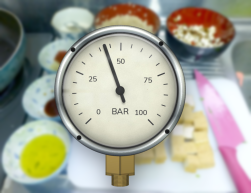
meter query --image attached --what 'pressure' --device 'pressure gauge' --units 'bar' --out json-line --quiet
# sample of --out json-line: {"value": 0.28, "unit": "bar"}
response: {"value": 42.5, "unit": "bar"}
